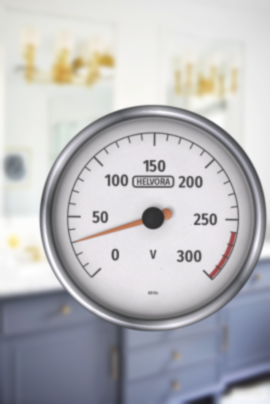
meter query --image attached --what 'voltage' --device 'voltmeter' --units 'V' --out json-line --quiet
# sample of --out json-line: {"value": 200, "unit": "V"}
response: {"value": 30, "unit": "V"}
